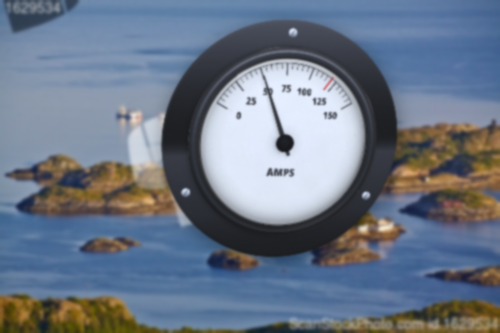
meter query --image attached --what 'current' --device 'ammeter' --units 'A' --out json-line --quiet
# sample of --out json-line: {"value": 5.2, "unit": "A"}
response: {"value": 50, "unit": "A"}
